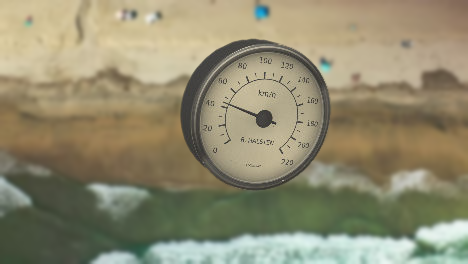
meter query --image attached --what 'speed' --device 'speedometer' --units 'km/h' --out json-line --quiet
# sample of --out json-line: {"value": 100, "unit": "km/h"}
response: {"value": 45, "unit": "km/h"}
